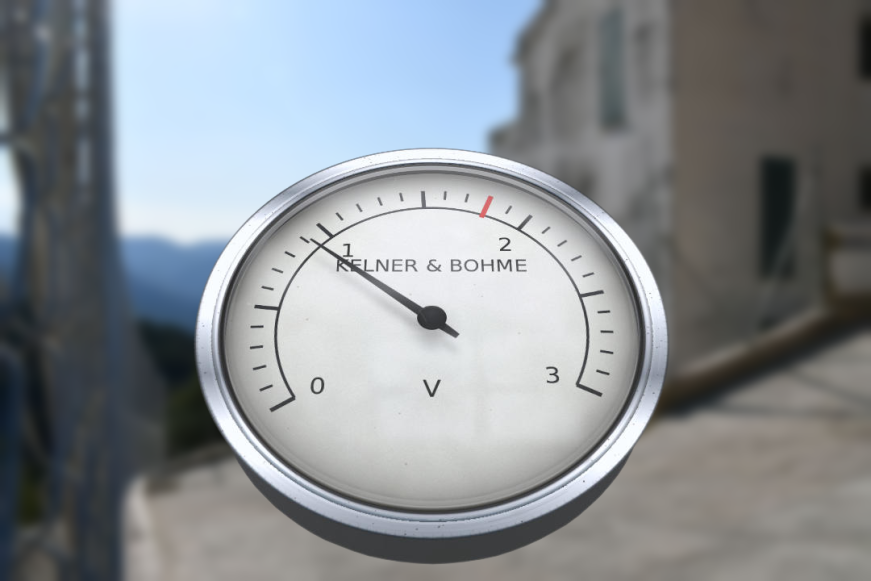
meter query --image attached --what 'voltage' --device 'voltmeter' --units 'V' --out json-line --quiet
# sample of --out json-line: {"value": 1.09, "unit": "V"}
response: {"value": 0.9, "unit": "V"}
